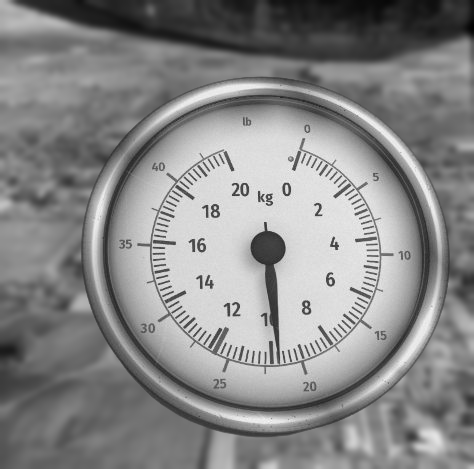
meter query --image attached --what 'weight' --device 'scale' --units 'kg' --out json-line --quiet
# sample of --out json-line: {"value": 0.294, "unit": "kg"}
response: {"value": 9.8, "unit": "kg"}
